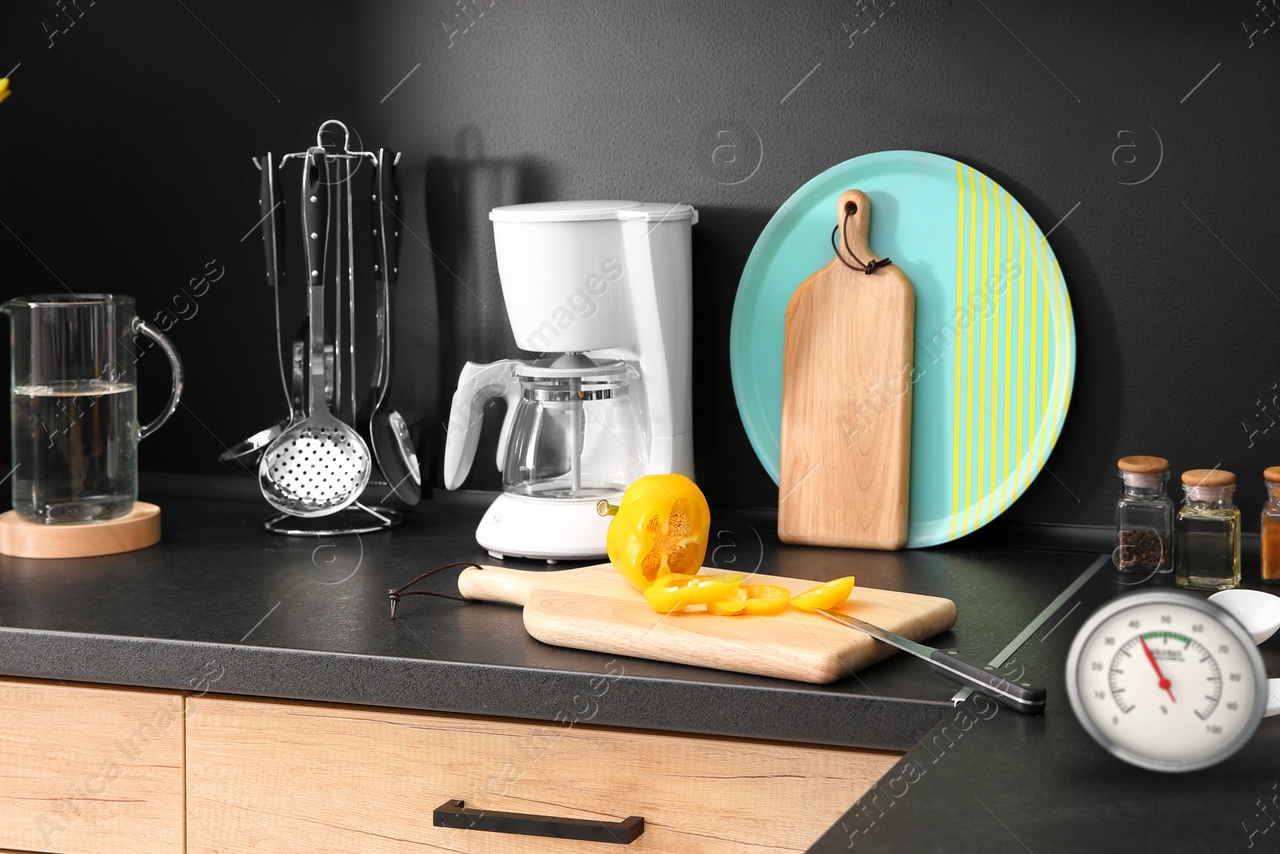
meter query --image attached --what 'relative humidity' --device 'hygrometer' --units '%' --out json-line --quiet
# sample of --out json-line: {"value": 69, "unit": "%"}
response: {"value": 40, "unit": "%"}
